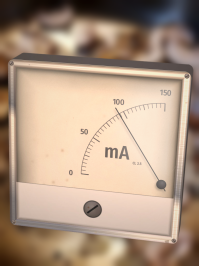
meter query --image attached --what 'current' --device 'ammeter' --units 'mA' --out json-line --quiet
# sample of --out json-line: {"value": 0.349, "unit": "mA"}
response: {"value": 95, "unit": "mA"}
